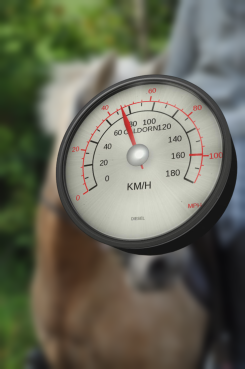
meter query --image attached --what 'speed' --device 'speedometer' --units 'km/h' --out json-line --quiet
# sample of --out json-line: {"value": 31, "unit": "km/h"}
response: {"value": 75, "unit": "km/h"}
